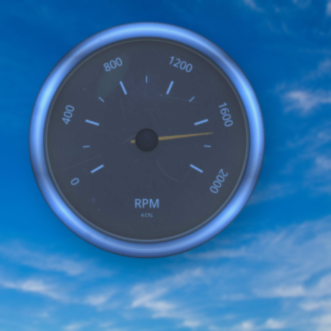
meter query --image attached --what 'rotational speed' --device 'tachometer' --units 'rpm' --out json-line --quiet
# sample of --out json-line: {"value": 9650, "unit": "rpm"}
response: {"value": 1700, "unit": "rpm"}
